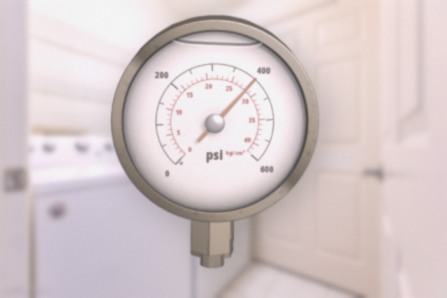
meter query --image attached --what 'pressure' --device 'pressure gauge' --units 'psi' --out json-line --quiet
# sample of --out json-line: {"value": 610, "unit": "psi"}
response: {"value": 400, "unit": "psi"}
